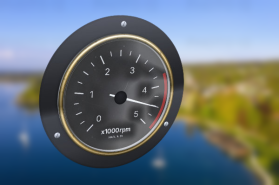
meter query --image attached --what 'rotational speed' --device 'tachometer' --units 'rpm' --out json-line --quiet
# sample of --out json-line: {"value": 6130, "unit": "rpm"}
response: {"value": 4500, "unit": "rpm"}
